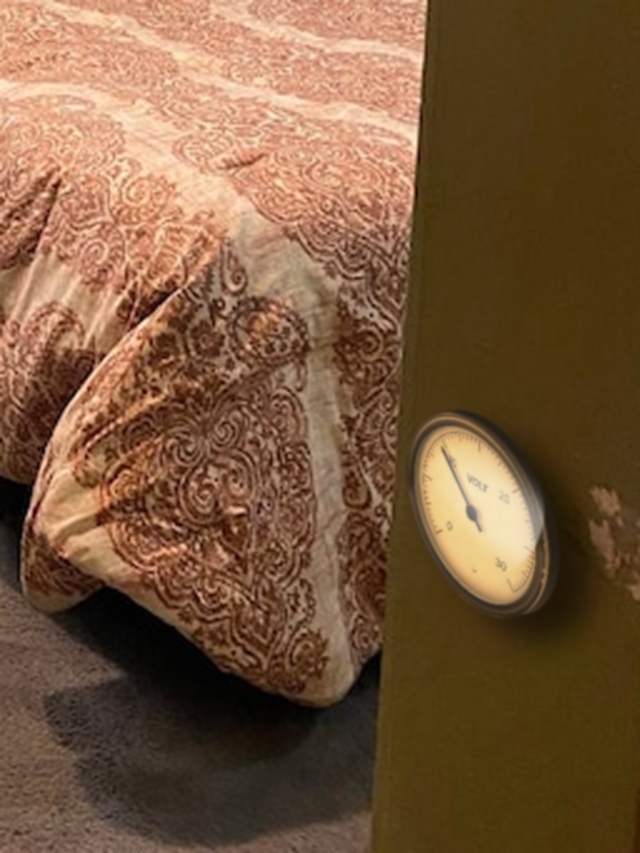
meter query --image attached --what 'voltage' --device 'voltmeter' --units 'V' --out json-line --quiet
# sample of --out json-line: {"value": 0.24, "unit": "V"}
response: {"value": 10, "unit": "V"}
